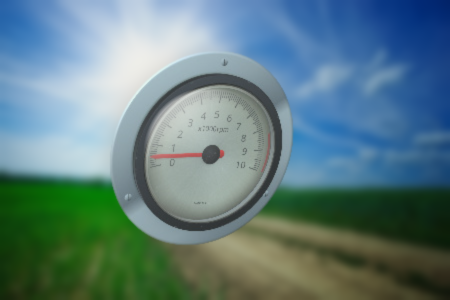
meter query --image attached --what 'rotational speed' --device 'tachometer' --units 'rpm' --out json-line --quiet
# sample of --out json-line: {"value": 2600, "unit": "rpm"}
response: {"value": 500, "unit": "rpm"}
